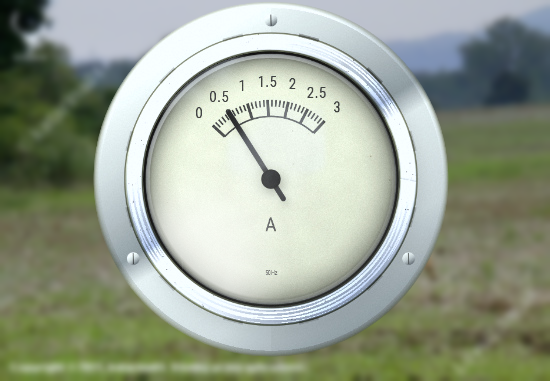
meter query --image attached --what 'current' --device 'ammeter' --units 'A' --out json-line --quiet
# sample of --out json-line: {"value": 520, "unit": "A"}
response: {"value": 0.5, "unit": "A"}
